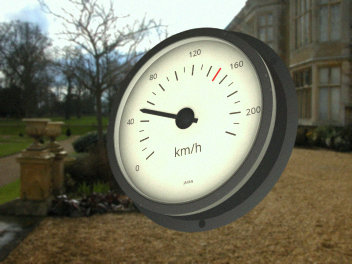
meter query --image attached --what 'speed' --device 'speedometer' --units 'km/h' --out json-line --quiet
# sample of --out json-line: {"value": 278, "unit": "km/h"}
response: {"value": 50, "unit": "km/h"}
